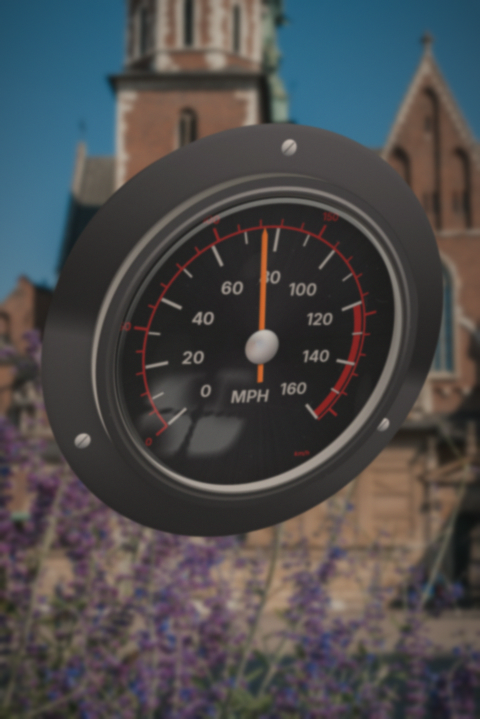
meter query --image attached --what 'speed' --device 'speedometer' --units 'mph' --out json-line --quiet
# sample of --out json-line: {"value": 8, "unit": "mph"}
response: {"value": 75, "unit": "mph"}
